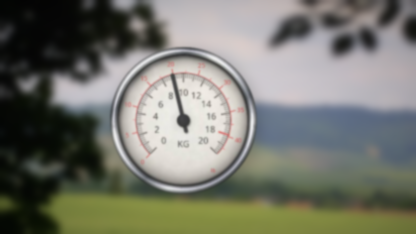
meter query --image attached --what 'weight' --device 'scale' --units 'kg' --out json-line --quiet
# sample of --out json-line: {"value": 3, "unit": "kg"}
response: {"value": 9, "unit": "kg"}
